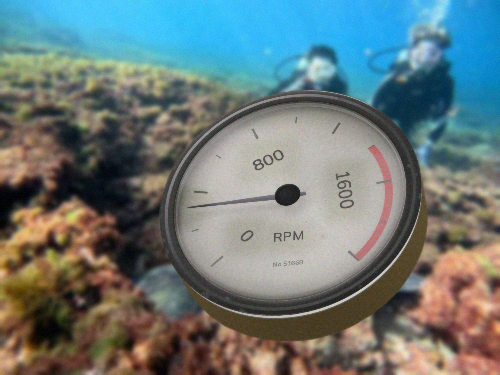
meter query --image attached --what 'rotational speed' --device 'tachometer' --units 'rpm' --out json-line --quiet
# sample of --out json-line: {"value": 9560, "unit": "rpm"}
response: {"value": 300, "unit": "rpm"}
